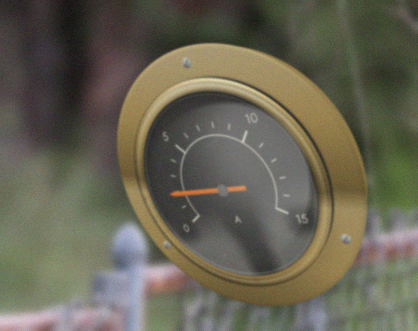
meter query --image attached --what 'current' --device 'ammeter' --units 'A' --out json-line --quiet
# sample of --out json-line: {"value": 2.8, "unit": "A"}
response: {"value": 2, "unit": "A"}
